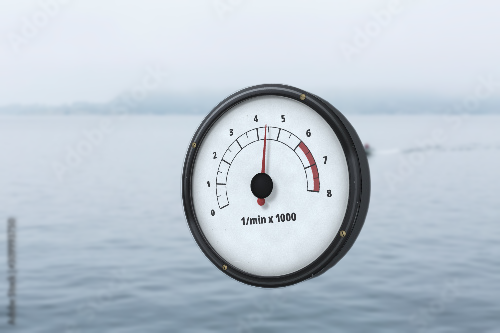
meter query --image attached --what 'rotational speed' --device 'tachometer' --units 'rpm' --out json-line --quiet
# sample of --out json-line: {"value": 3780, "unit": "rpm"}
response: {"value": 4500, "unit": "rpm"}
